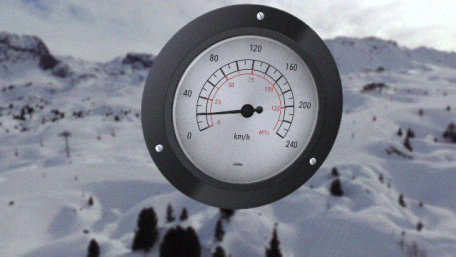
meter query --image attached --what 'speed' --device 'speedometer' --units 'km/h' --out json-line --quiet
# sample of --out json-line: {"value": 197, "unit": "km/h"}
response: {"value": 20, "unit": "km/h"}
